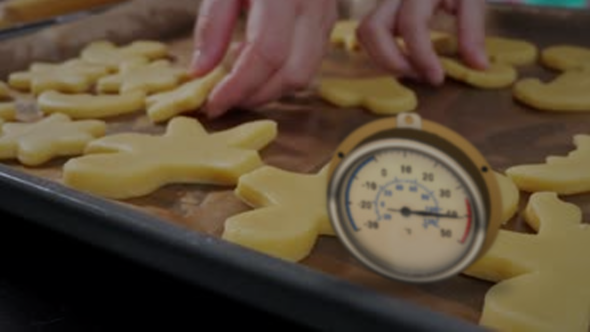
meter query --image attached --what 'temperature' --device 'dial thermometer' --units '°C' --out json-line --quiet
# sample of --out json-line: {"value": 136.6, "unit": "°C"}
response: {"value": 40, "unit": "°C"}
